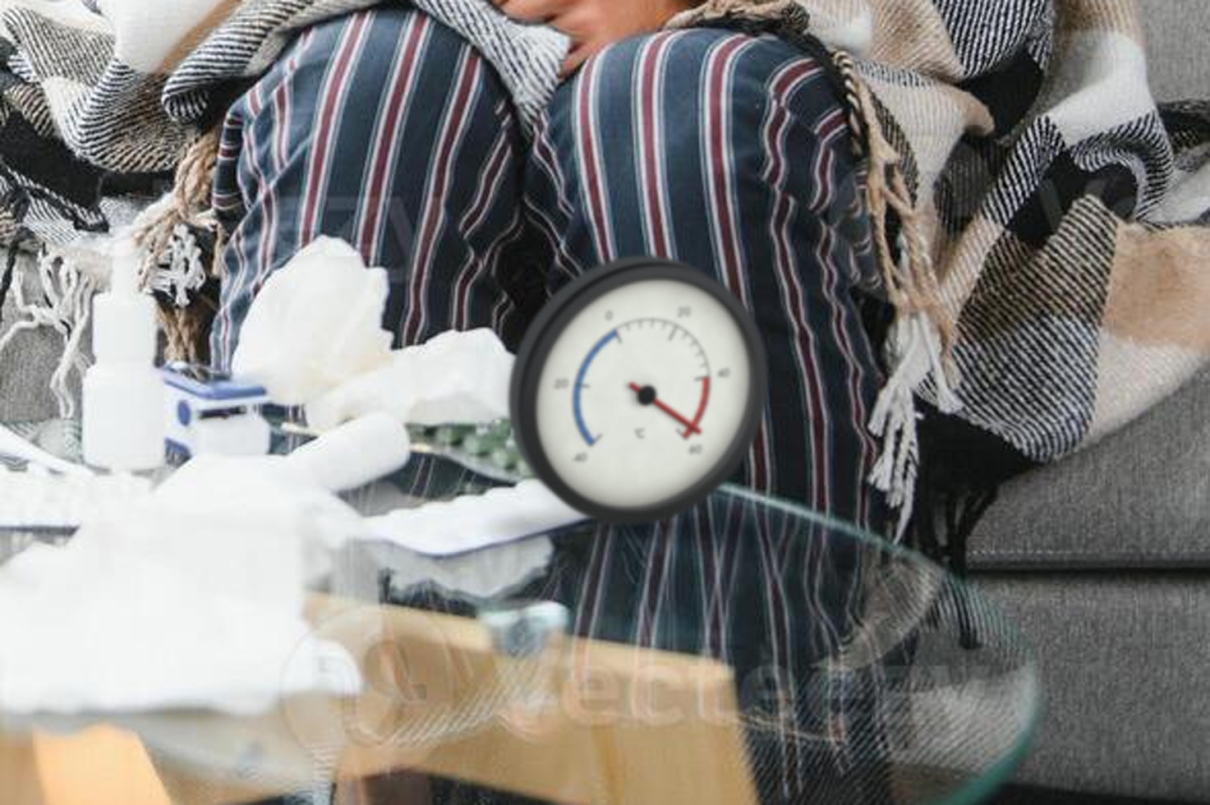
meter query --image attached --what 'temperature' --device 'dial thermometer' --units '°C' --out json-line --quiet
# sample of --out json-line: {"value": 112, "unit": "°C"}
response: {"value": 56, "unit": "°C"}
